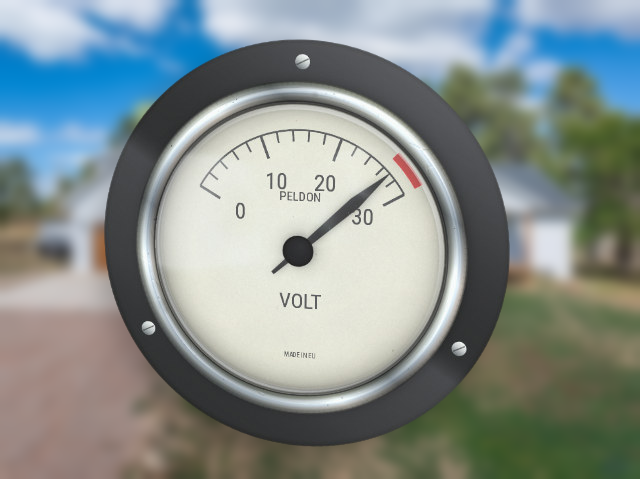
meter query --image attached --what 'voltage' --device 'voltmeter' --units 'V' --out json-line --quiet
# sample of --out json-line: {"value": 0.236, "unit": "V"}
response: {"value": 27, "unit": "V"}
